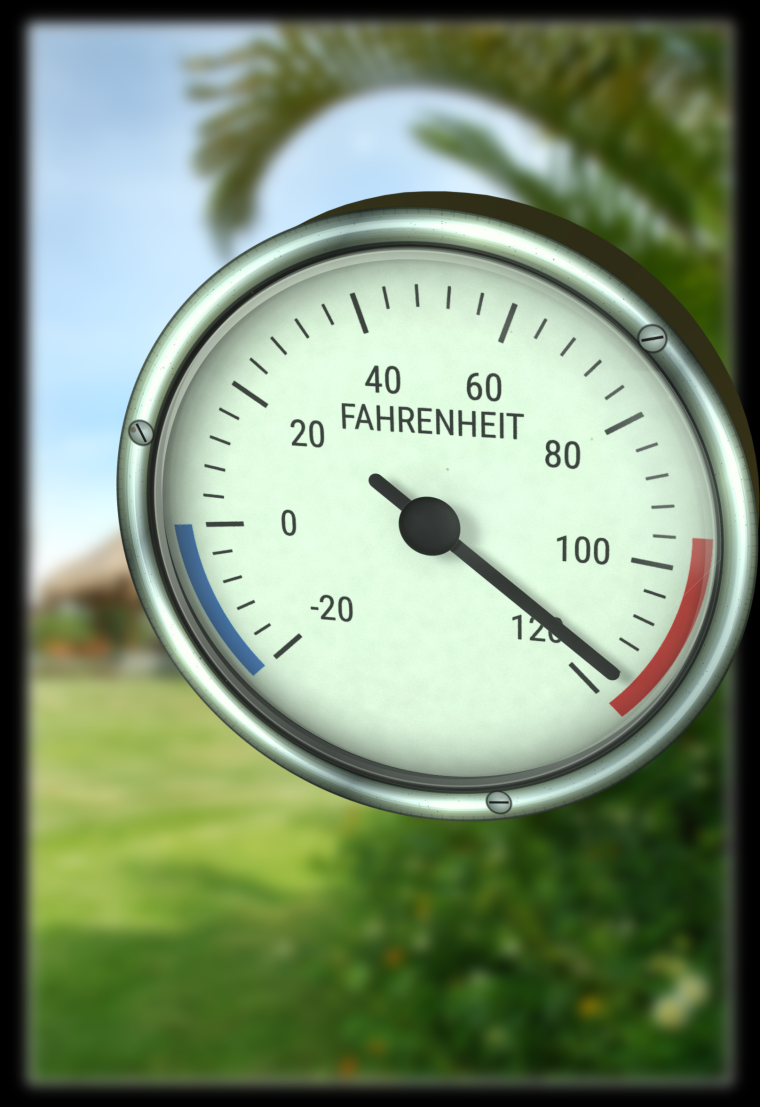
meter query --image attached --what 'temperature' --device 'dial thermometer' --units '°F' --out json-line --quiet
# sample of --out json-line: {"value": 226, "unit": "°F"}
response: {"value": 116, "unit": "°F"}
